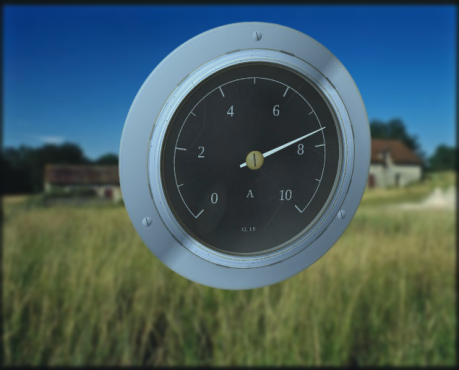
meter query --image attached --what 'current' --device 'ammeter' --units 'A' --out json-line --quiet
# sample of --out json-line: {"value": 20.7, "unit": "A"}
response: {"value": 7.5, "unit": "A"}
